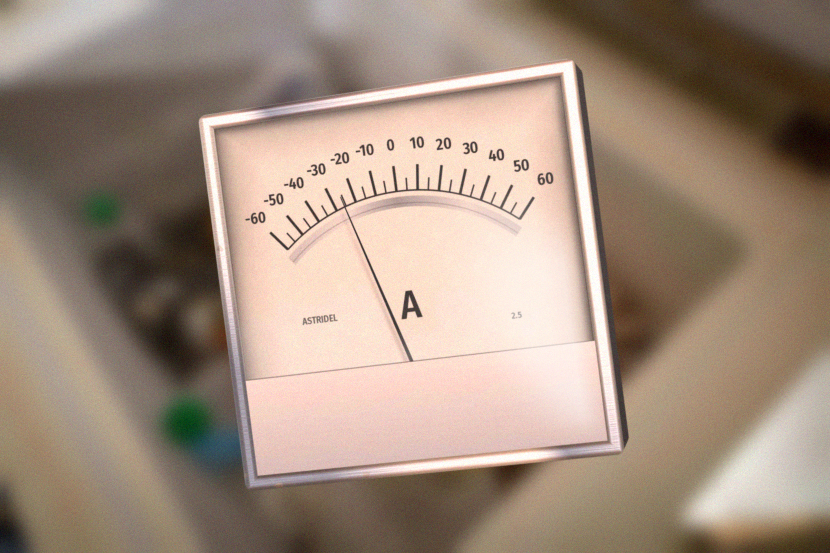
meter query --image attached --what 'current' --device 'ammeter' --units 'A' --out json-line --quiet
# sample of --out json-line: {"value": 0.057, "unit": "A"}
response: {"value": -25, "unit": "A"}
